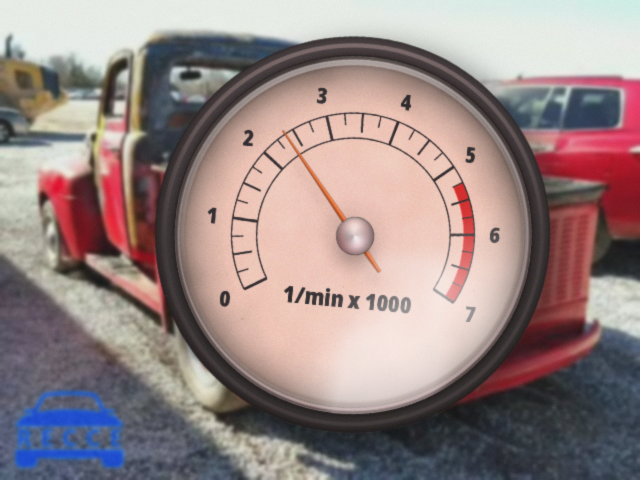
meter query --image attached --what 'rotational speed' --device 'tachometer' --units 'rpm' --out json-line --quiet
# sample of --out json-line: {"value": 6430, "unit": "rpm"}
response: {"value": 2375, "unit": "rpm"}
